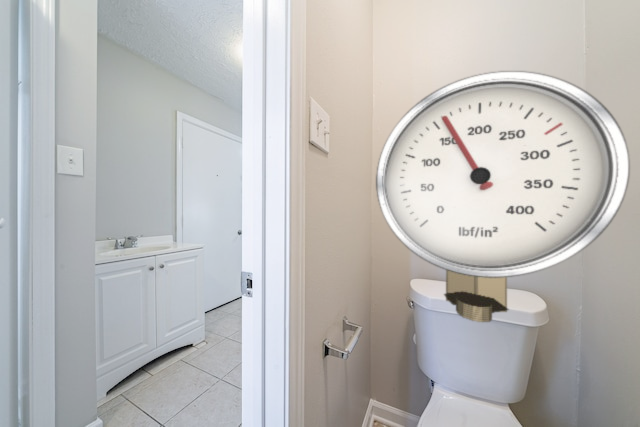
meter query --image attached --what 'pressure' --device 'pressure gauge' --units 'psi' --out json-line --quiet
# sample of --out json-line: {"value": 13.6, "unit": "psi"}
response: {"value": 160, "unit": "psi"}
